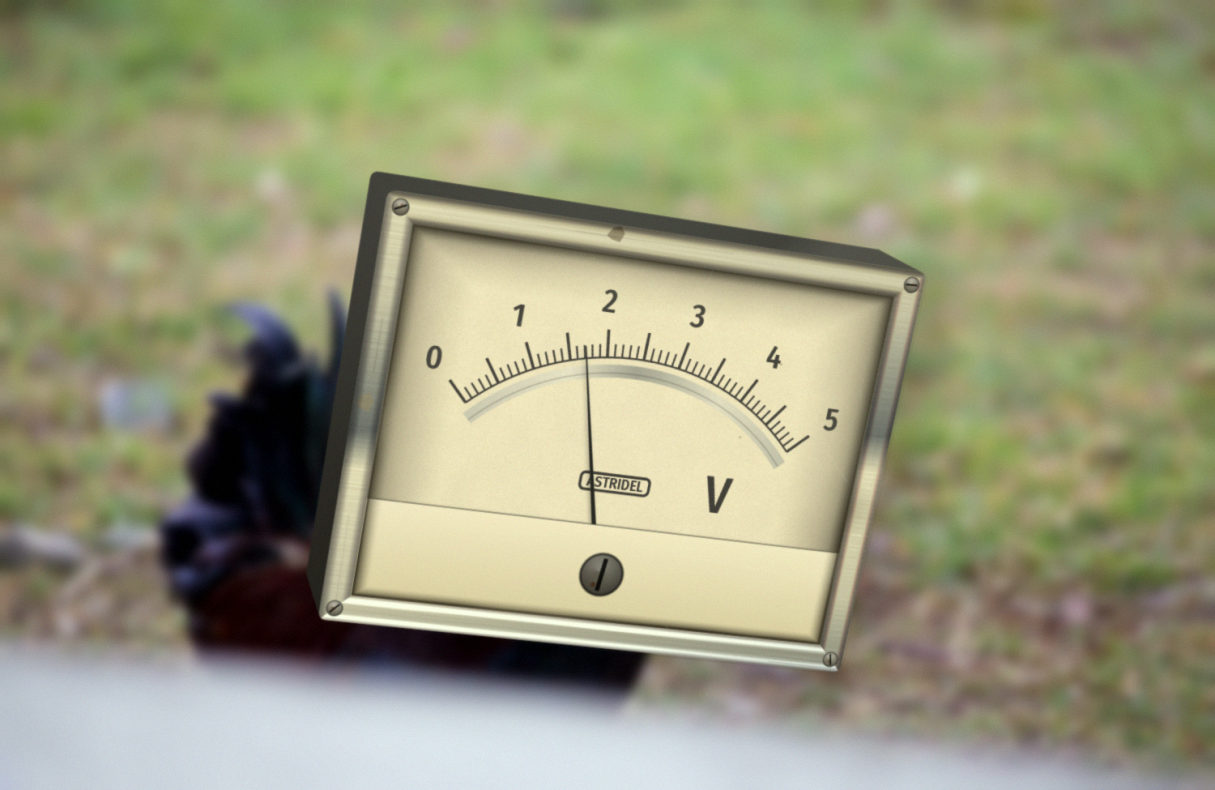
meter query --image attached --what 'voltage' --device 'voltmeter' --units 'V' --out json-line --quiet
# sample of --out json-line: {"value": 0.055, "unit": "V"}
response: {"value": 1.7, "unit": "V"}
